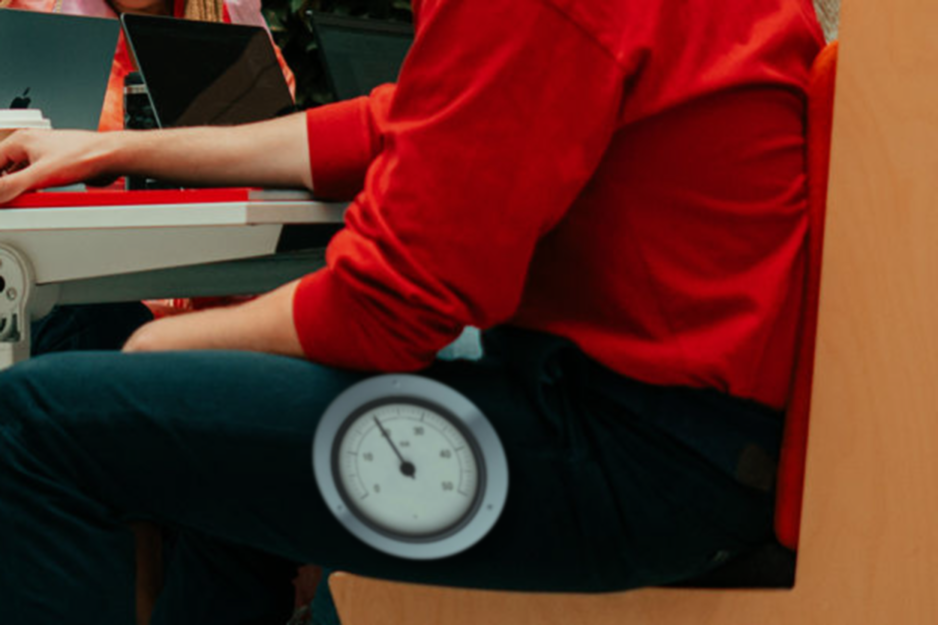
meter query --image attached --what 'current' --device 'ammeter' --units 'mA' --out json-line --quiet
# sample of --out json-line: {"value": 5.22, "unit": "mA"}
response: {"value": 20, "unit": "mA"}
